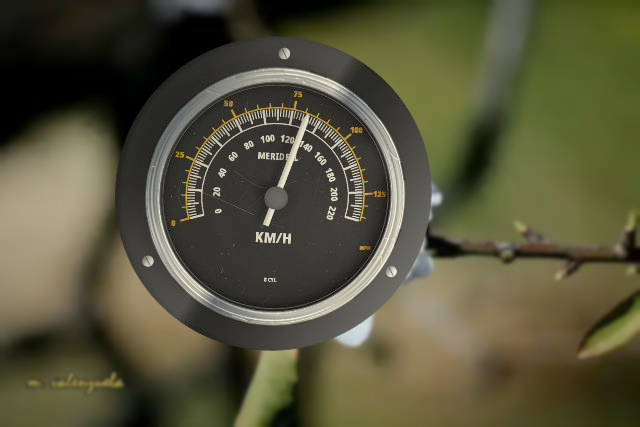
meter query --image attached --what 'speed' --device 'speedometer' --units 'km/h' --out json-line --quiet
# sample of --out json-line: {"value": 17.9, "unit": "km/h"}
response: {"value": 130, "unit": "km/h"}
